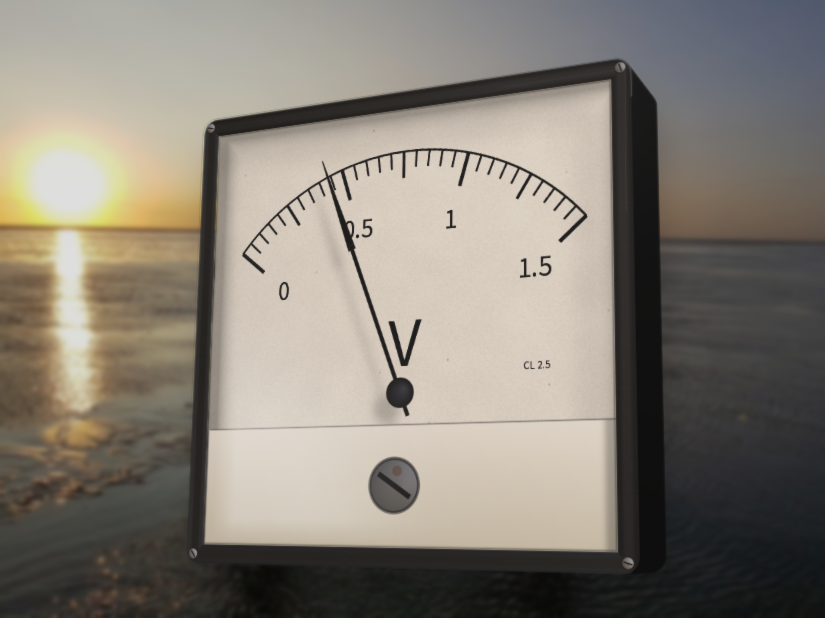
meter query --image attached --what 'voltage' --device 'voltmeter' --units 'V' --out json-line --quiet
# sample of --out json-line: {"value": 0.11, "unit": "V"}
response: {"value": 0.45, "unit": "V"}
